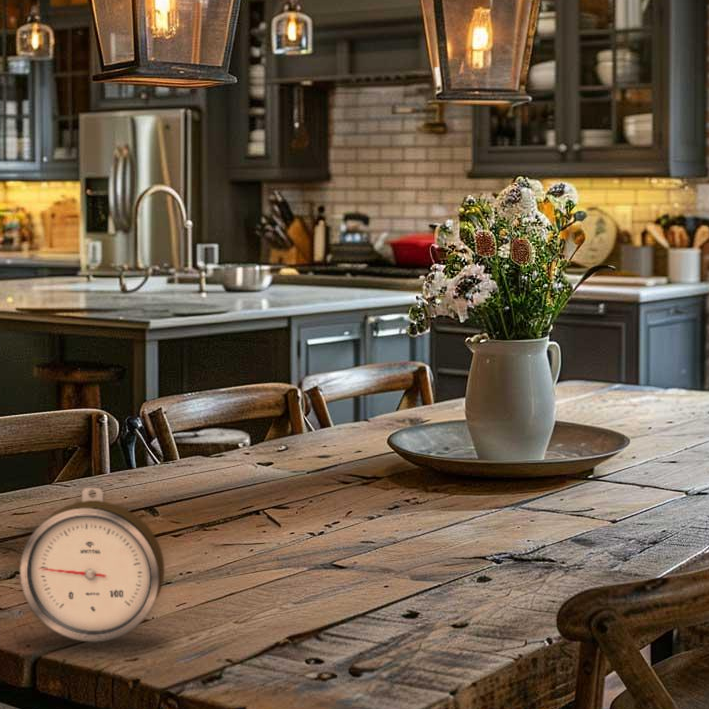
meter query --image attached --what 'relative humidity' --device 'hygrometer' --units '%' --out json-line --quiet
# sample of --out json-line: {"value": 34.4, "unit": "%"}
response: {"value": 20, "unit": "%"}
